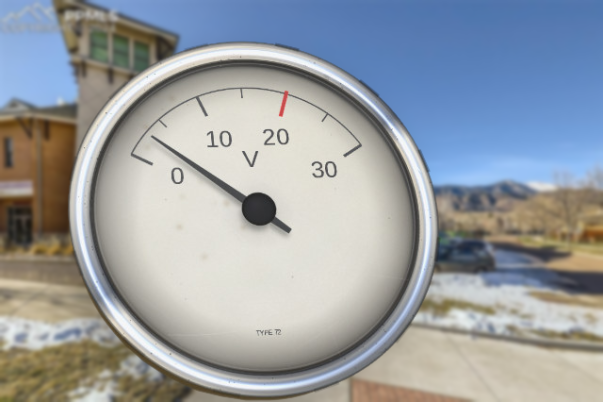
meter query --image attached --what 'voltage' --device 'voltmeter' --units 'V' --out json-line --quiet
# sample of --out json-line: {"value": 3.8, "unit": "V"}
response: {"value": 2.5, "unit": "V"}
